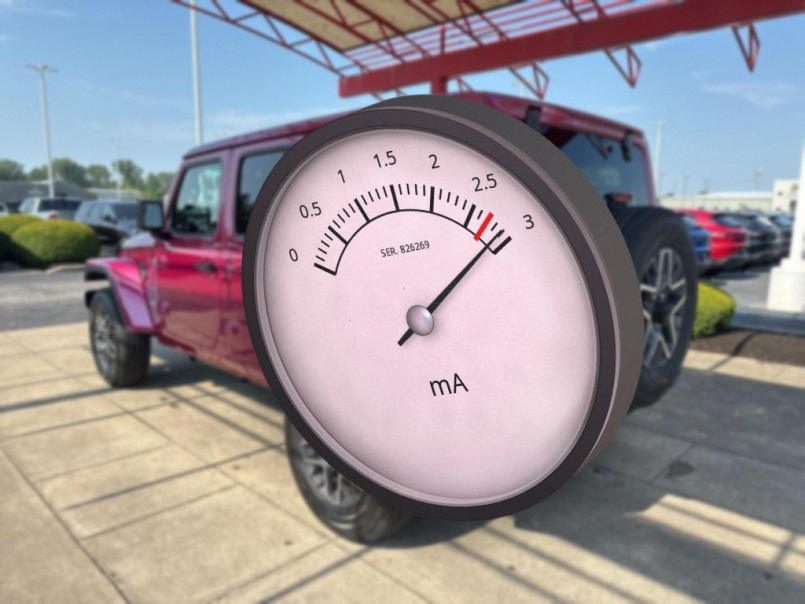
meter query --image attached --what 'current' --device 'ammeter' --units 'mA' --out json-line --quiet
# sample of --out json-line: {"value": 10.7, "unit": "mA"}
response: {"value": 2.9, "unit": "mA"}
